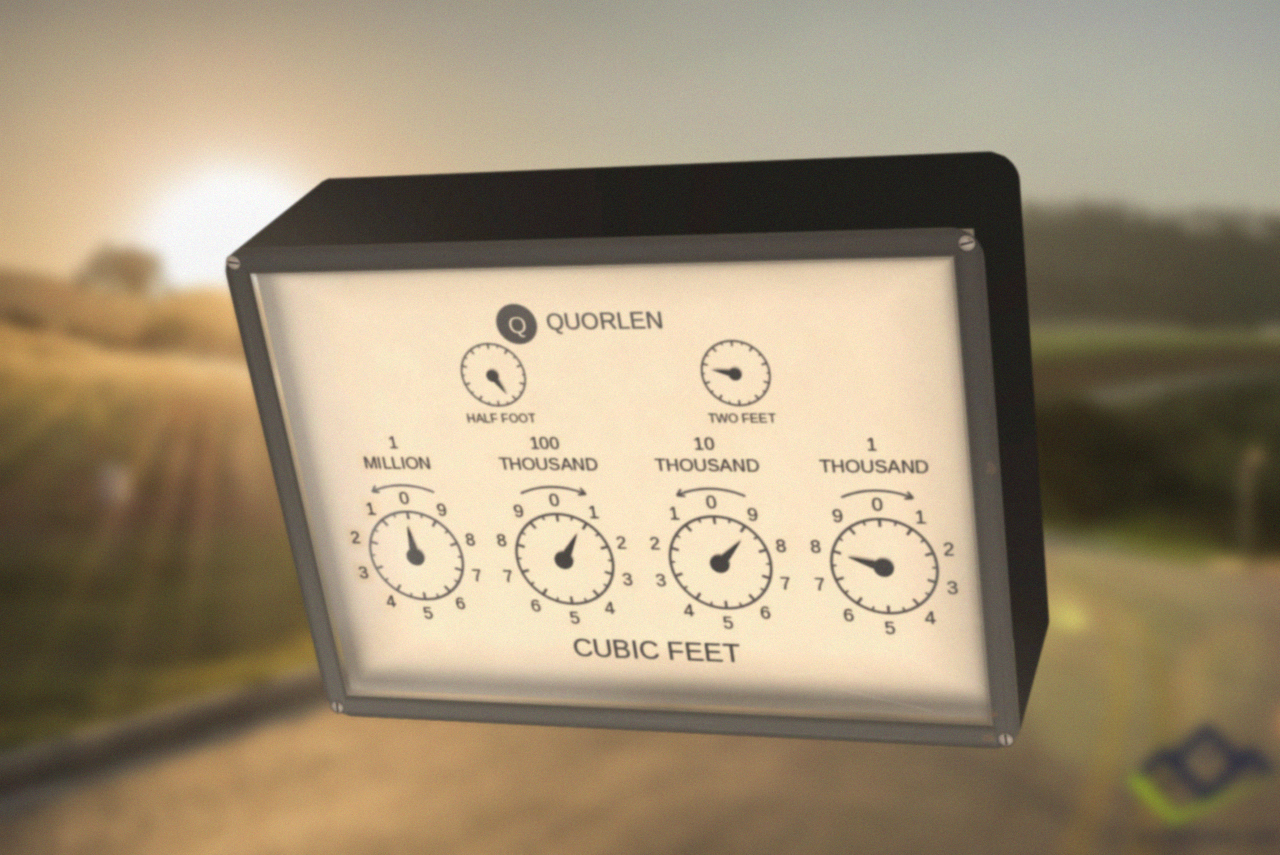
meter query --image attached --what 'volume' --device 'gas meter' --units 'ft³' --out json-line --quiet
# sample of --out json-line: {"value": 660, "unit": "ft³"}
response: {"value": 8800, "unit": "ft³"}
